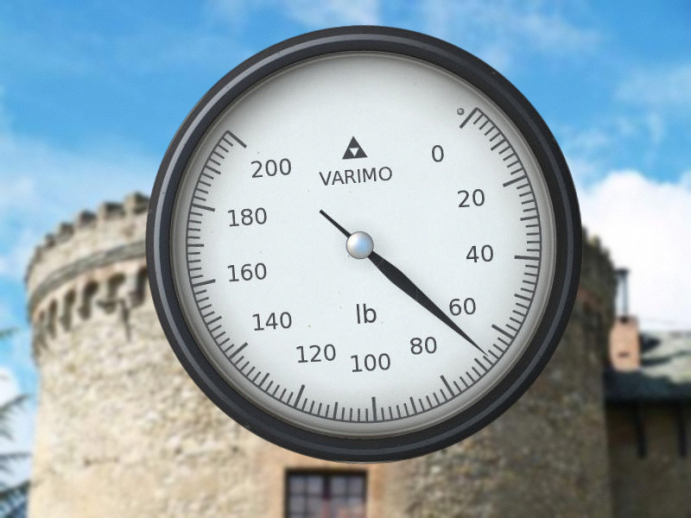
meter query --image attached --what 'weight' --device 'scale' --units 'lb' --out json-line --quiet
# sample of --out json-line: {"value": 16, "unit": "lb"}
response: {"value": 67, "unit": "lb"}
